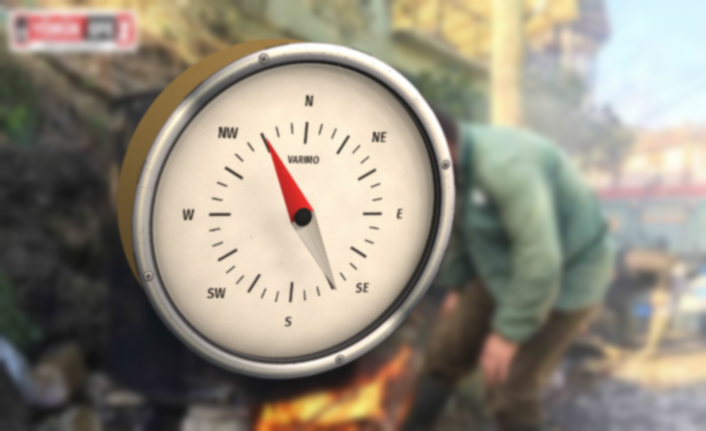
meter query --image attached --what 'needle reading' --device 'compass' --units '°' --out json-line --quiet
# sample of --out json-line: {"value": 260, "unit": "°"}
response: {"value": 330, "unit": "°"}
